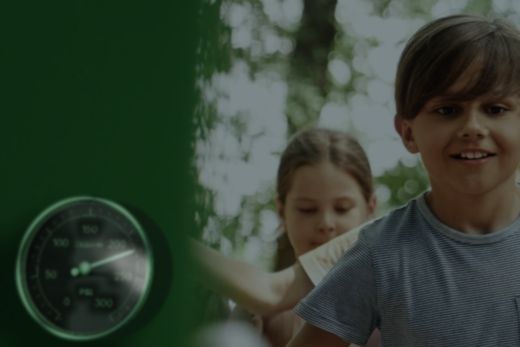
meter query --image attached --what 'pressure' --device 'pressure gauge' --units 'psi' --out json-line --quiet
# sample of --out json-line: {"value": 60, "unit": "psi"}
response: {"value": 220, "unit": "psi"}
